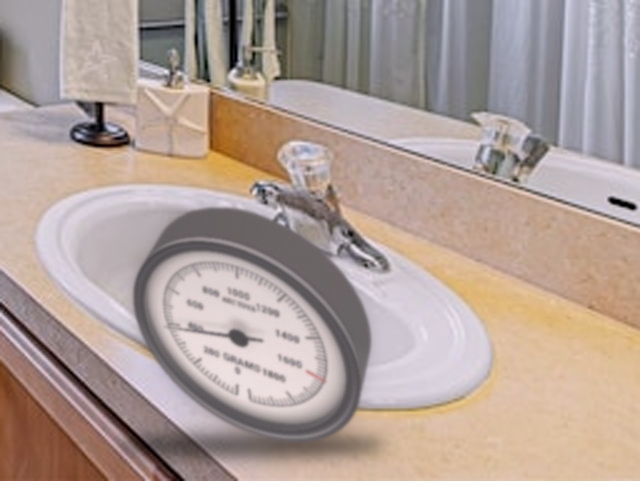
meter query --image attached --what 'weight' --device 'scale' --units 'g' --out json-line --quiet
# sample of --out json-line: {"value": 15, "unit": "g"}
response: {"value": 400, "unit": "g"}
